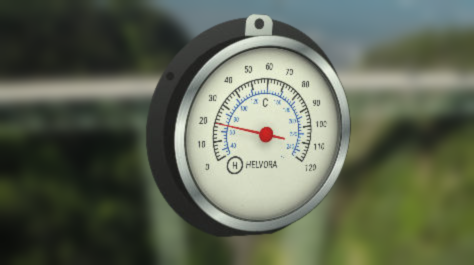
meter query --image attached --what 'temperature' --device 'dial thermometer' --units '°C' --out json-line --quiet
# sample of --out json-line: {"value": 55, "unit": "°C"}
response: {"value": 20, "unit": "°C"}
